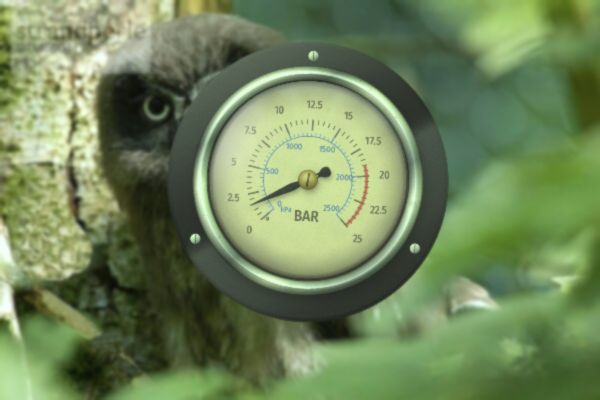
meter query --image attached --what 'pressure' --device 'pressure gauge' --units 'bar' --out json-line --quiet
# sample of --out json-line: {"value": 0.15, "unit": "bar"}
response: {"value": 1.5, "unit": "bar"}
